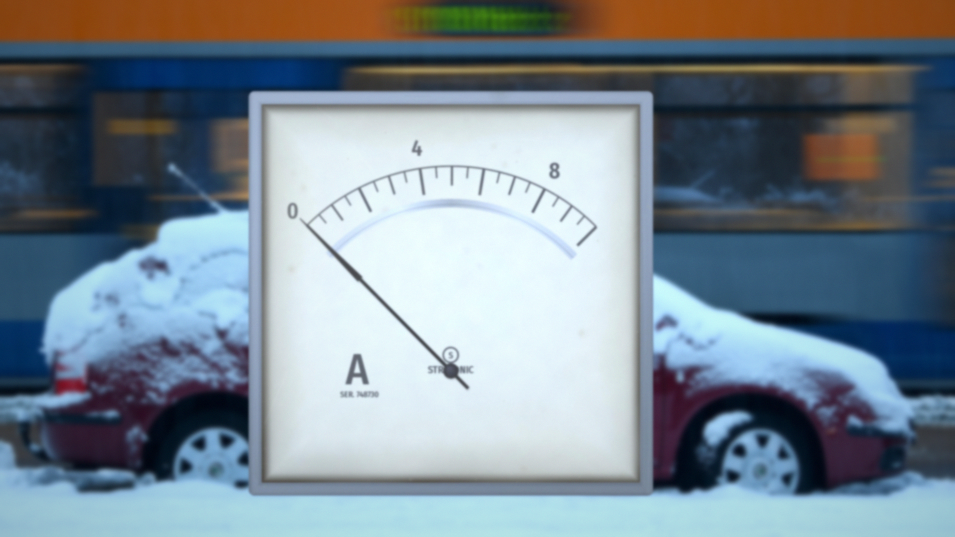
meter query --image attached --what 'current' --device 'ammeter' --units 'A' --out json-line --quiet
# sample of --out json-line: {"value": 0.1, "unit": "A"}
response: {"value": 0, "unit": "A"}
